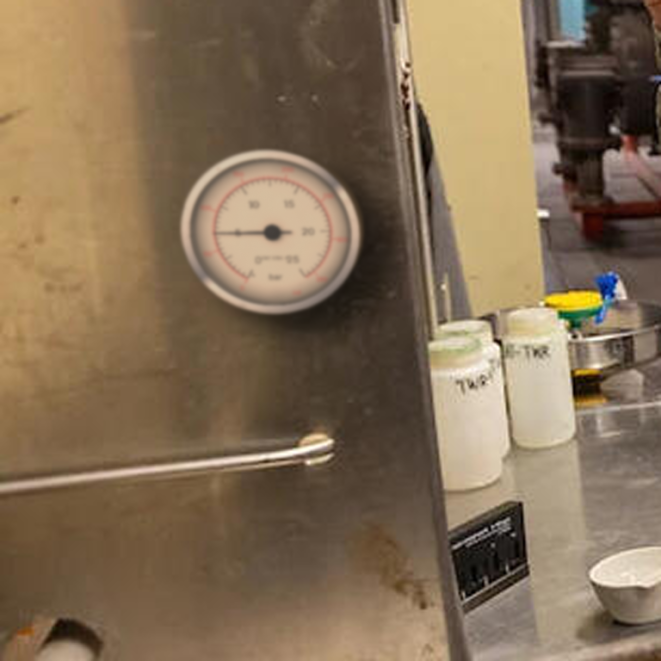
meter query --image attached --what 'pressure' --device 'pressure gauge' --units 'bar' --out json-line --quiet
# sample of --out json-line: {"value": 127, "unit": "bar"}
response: {"value": 5, "unit": "bar"}
